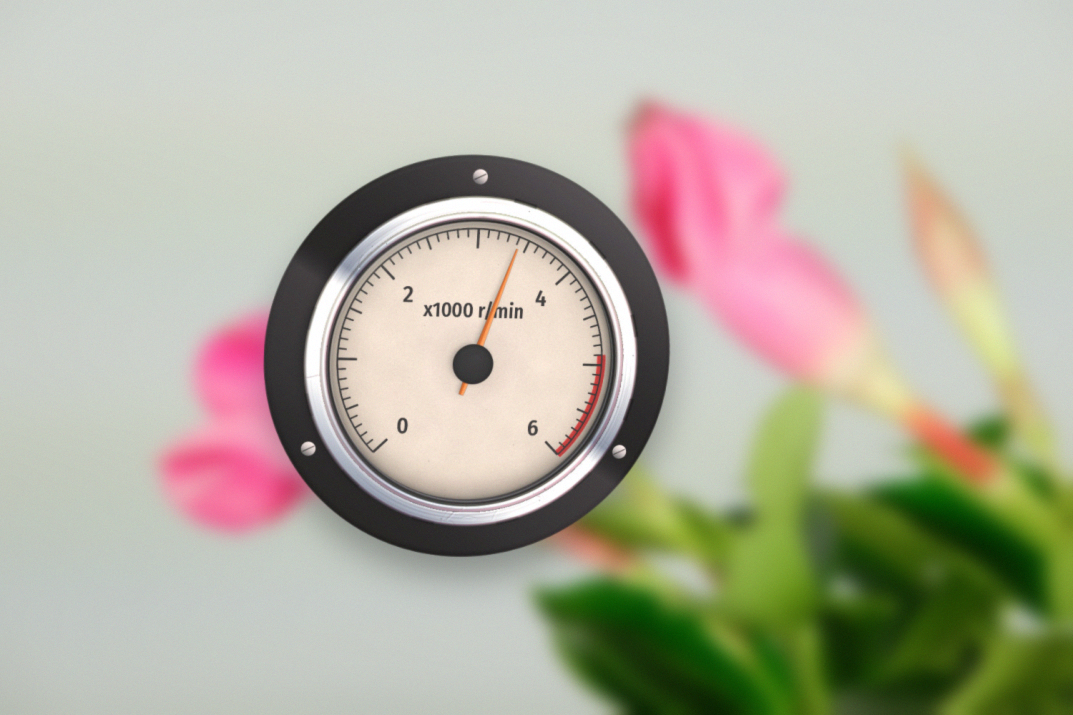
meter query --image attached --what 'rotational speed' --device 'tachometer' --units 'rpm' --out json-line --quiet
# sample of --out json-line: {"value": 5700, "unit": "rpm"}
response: {"value": 3400, "unit": "rpm"}
